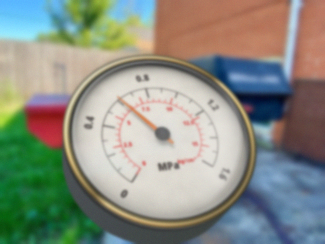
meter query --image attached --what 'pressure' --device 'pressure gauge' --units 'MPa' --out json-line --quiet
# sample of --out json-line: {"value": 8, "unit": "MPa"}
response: {"value": 0.6, "unit": "MPa"}
